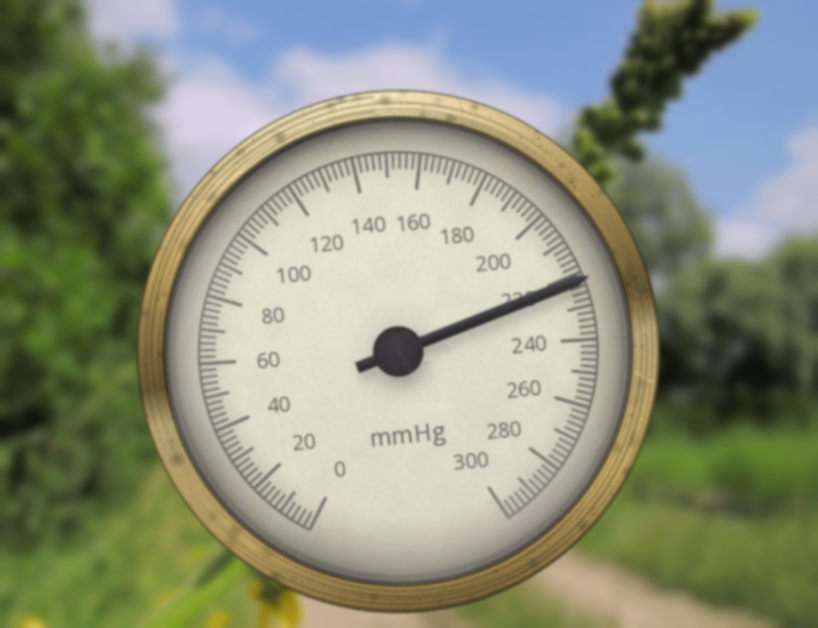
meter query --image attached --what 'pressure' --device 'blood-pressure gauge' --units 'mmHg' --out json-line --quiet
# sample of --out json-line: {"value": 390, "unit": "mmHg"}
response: {"value": 222, "unit": "mmHg"}
